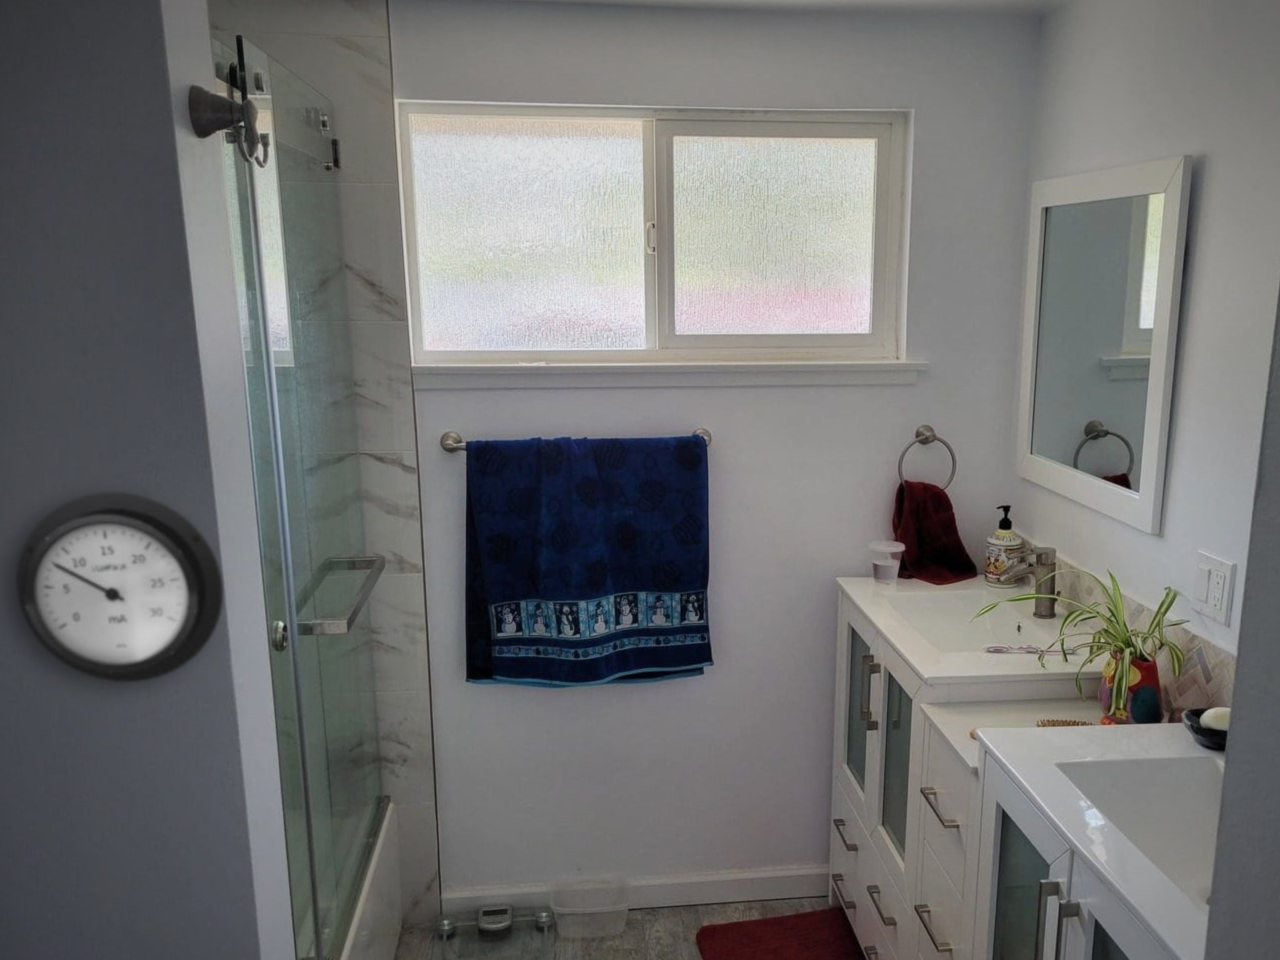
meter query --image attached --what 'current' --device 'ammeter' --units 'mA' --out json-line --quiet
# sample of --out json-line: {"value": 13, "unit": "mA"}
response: {"value": 8, "unit": "mA"}
